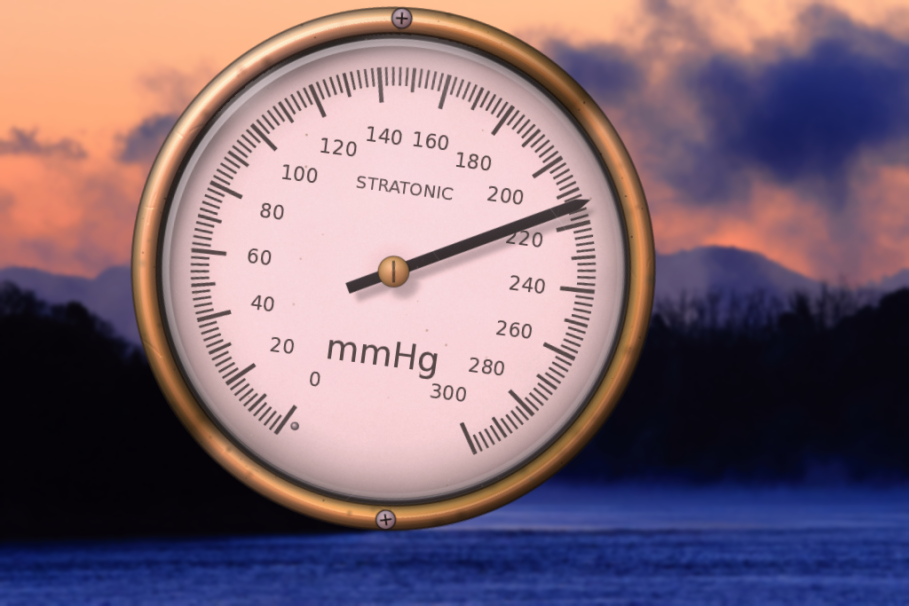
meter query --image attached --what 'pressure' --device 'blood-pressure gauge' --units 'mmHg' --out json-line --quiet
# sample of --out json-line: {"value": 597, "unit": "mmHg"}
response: {"value": 214, "unit": "mmHg"}
